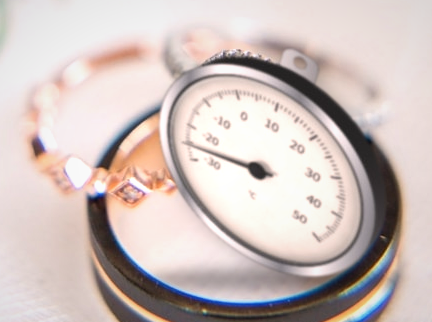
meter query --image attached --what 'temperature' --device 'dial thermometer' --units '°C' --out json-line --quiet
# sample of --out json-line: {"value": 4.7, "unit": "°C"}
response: {"value": -25, "unit": "°C"}
